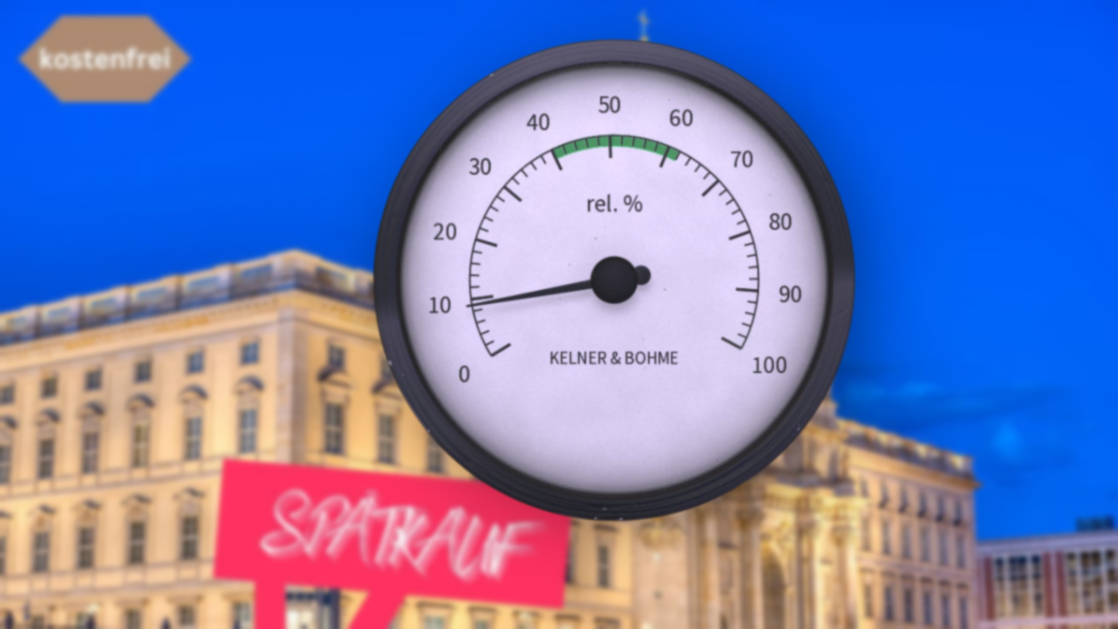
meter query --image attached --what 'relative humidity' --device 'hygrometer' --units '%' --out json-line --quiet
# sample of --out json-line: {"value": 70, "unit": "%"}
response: {"value": 9, "unit": "%"}
